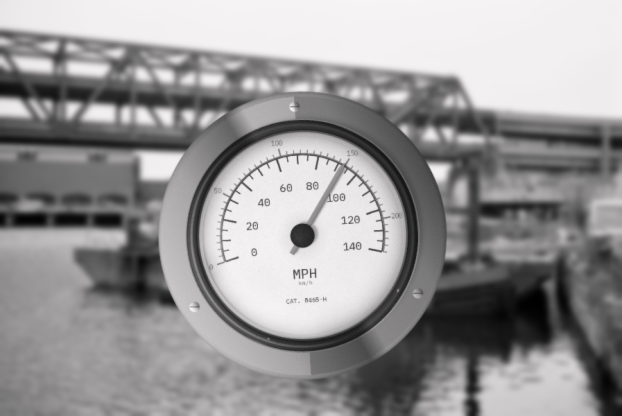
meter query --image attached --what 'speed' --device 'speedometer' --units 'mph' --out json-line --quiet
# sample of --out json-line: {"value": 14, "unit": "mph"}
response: {"value": 92.5, "unit": "mph"}
